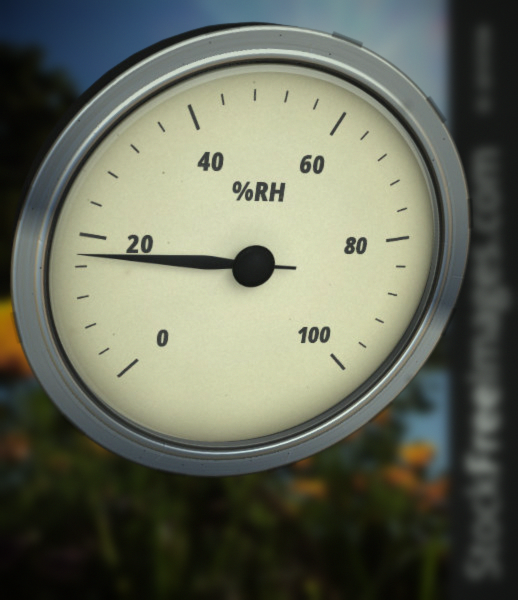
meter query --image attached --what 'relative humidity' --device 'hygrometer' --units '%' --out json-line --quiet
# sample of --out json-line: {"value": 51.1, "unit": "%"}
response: {"value": 18, "unit": "%"}
